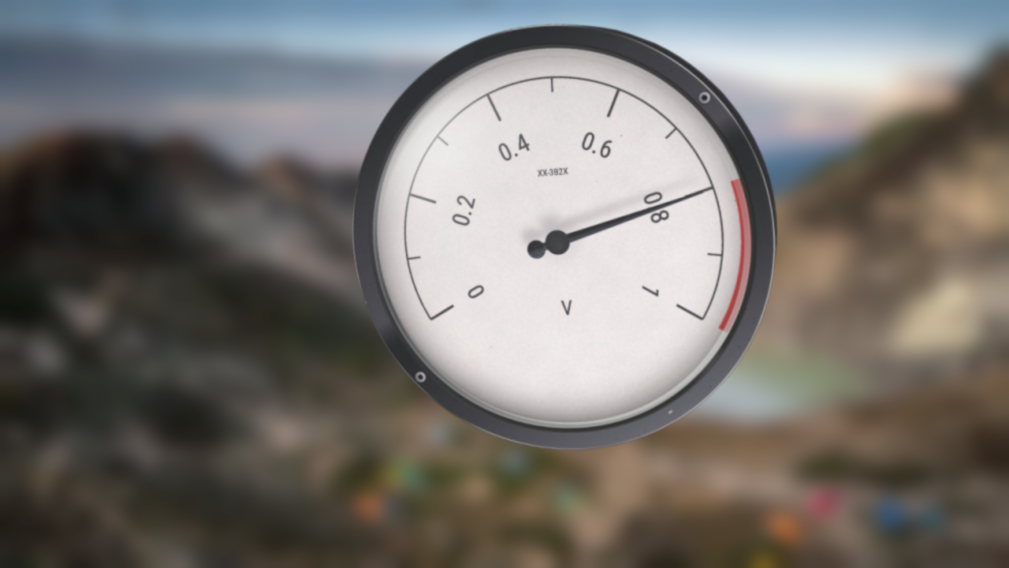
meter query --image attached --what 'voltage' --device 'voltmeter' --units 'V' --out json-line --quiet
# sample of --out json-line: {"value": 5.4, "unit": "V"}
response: {"value": 0.8, "unit": "V"}
